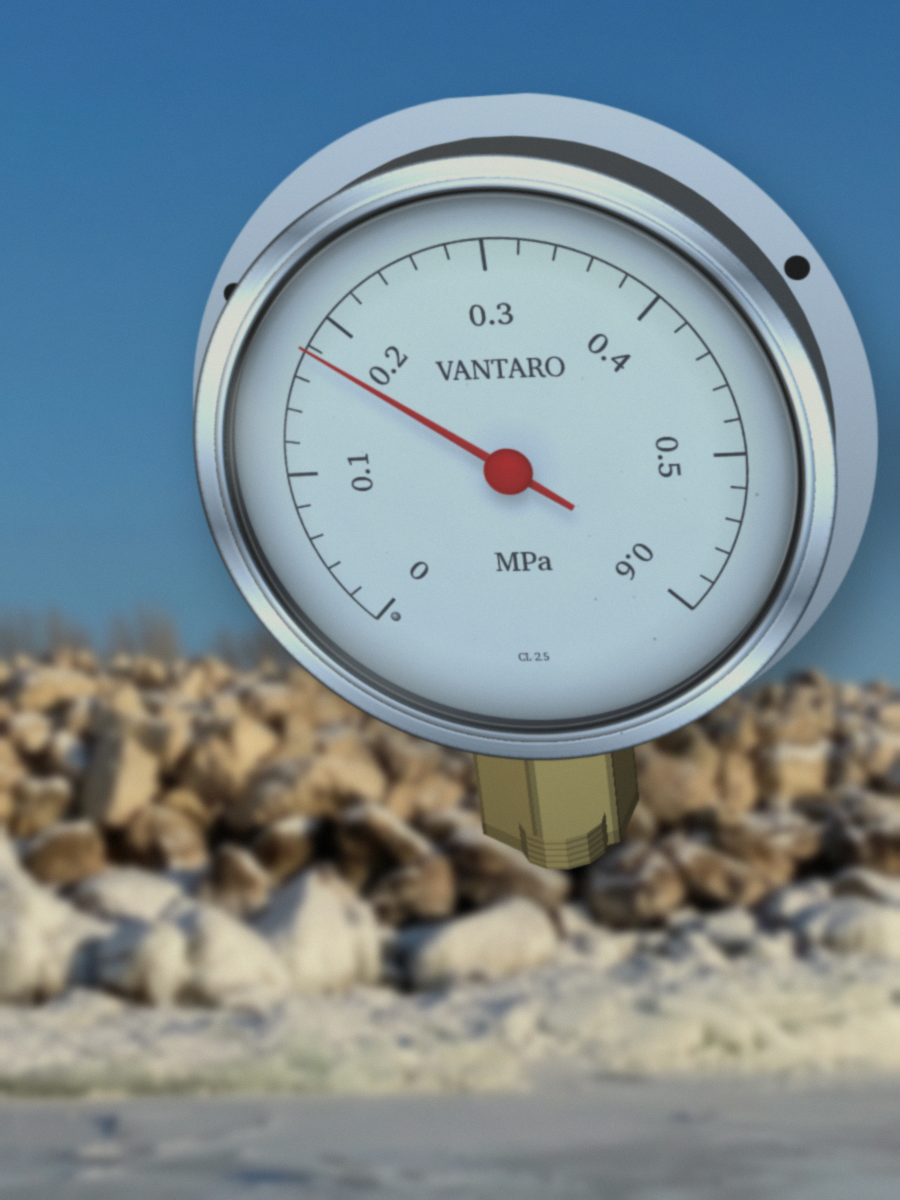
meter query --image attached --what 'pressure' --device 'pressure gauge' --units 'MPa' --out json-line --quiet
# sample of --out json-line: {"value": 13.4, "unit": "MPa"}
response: {"value": 0.18, "unit": "MPa"}
